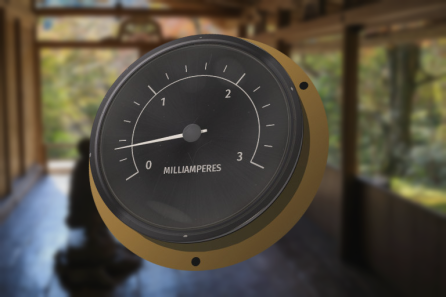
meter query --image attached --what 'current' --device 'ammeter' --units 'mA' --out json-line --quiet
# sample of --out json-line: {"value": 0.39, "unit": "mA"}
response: {"value": 0.3, "unit": "mA"}
